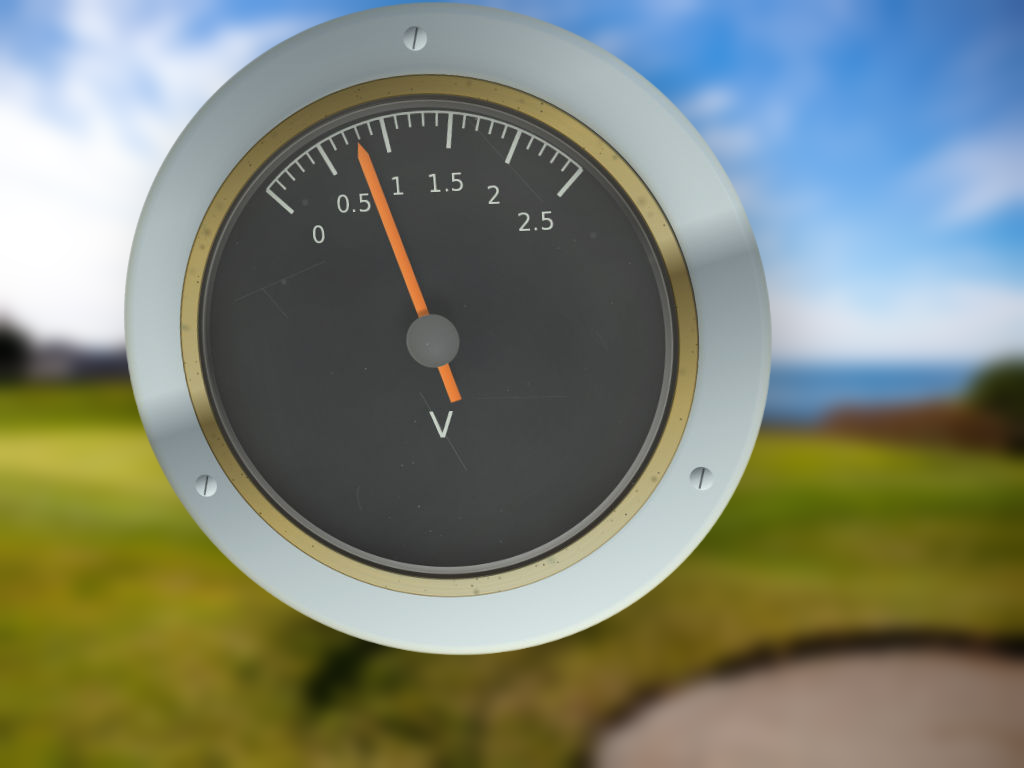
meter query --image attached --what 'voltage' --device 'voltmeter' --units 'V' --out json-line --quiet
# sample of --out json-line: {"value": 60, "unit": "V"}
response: {"value": 0.8, "unit": "V"}
